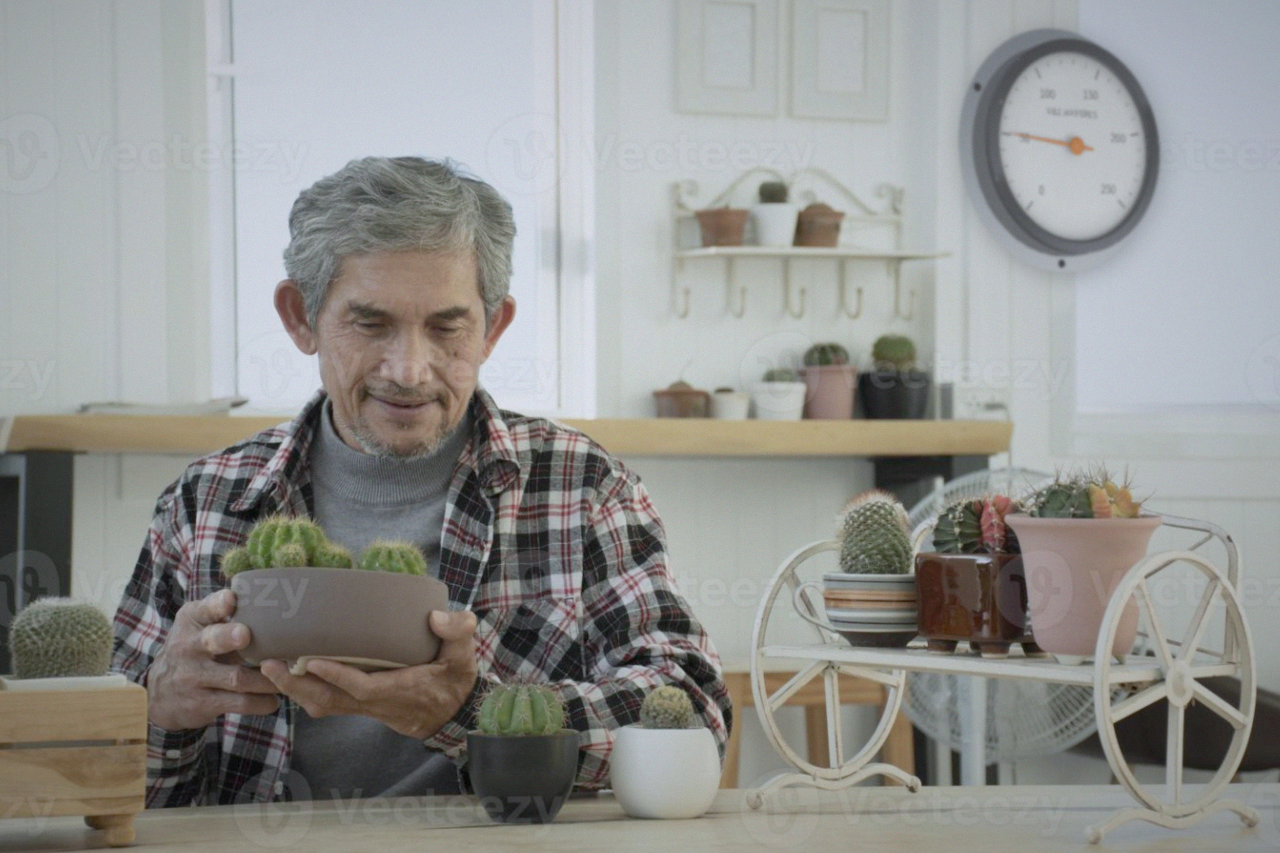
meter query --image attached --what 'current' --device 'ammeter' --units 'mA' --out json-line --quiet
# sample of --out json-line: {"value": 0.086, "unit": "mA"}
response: {"value": 50, "unit": "mA"}
